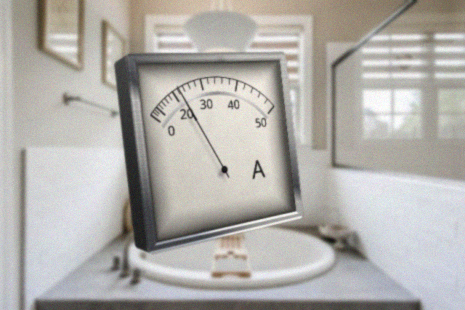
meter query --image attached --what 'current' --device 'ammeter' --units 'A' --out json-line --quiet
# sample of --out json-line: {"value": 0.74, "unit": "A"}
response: {"value": 22, "unit": "A"}
